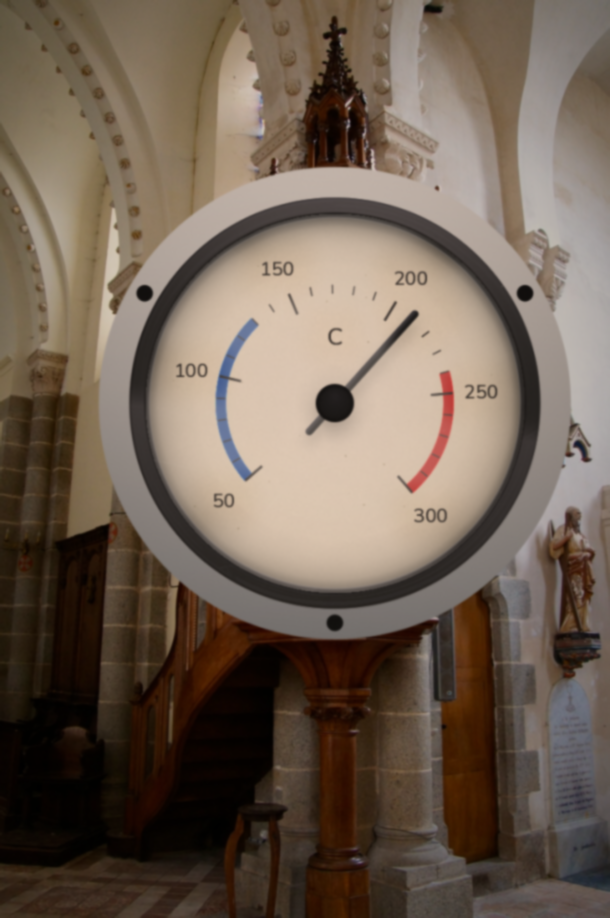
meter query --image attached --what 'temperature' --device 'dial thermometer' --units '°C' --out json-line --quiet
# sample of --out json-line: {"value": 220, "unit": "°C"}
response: {"value": 210, "unit": "°C"}
